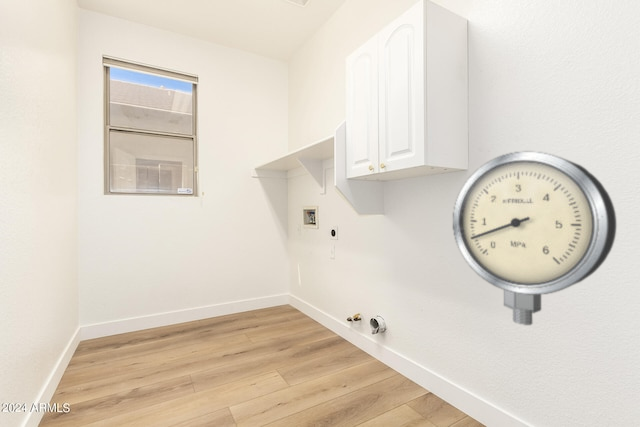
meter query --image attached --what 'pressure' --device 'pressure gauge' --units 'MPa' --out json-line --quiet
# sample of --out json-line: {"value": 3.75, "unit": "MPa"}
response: {"value": 0.5, "unit": "MPa"}
